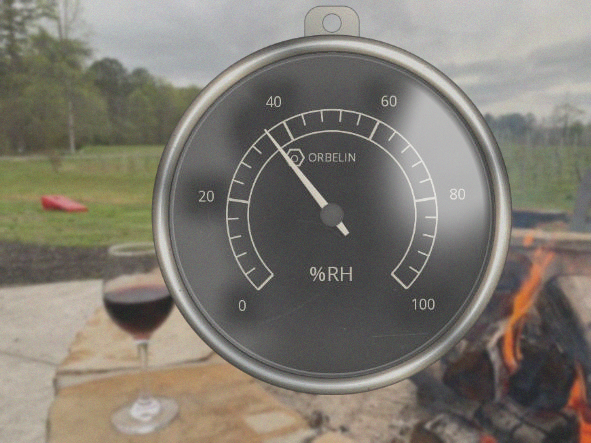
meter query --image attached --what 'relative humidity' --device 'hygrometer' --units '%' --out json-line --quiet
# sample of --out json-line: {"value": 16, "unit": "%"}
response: {"value": 36, "unit": "%"}
